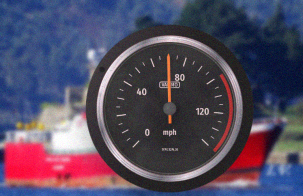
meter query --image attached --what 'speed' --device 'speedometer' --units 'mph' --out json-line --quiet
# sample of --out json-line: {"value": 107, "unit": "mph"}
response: {"value": 70, "unit": "mph"}
